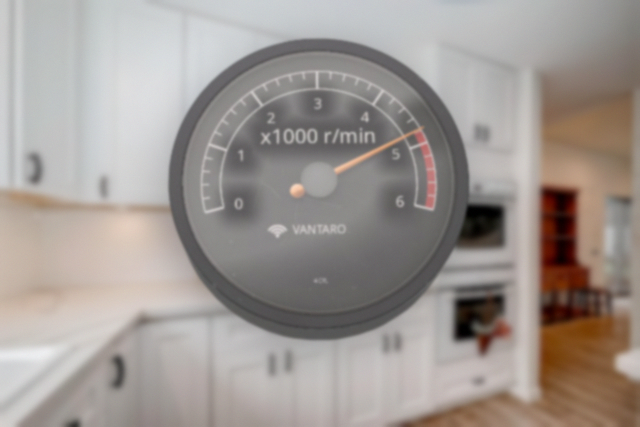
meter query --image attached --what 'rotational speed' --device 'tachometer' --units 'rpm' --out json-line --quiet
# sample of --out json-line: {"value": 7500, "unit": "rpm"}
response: {"value": 4800, "unit": "rpm"}
